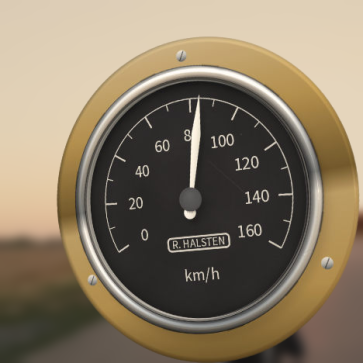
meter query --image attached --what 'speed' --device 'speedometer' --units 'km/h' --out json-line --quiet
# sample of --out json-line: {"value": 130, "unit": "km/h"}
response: {"value": 85, "unit": "km/h"}
